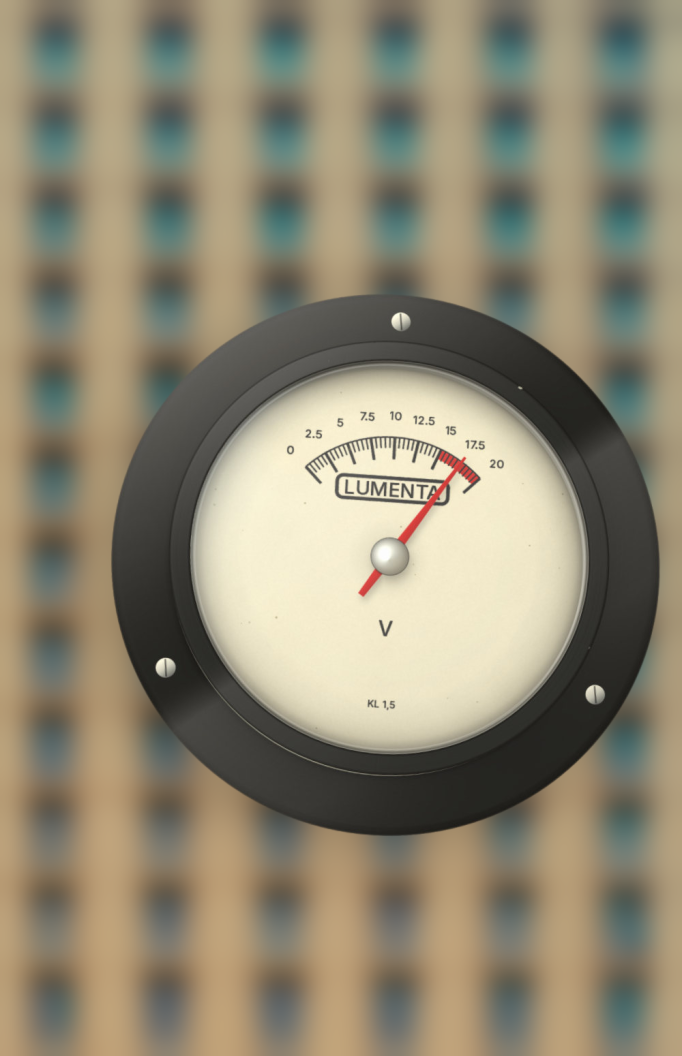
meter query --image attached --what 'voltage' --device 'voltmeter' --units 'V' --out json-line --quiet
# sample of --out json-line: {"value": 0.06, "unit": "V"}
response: {"value": 17.5, "unit": "V"}
